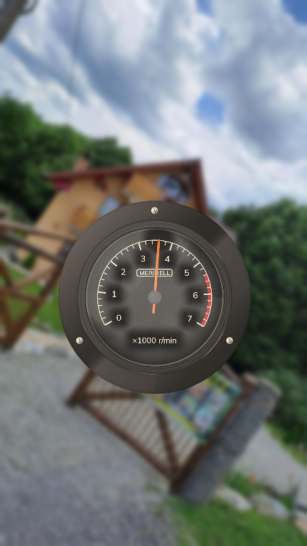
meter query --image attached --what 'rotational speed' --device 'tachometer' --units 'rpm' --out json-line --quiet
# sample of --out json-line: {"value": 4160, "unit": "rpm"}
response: {"value": 3600, "unit": "rpm"}
